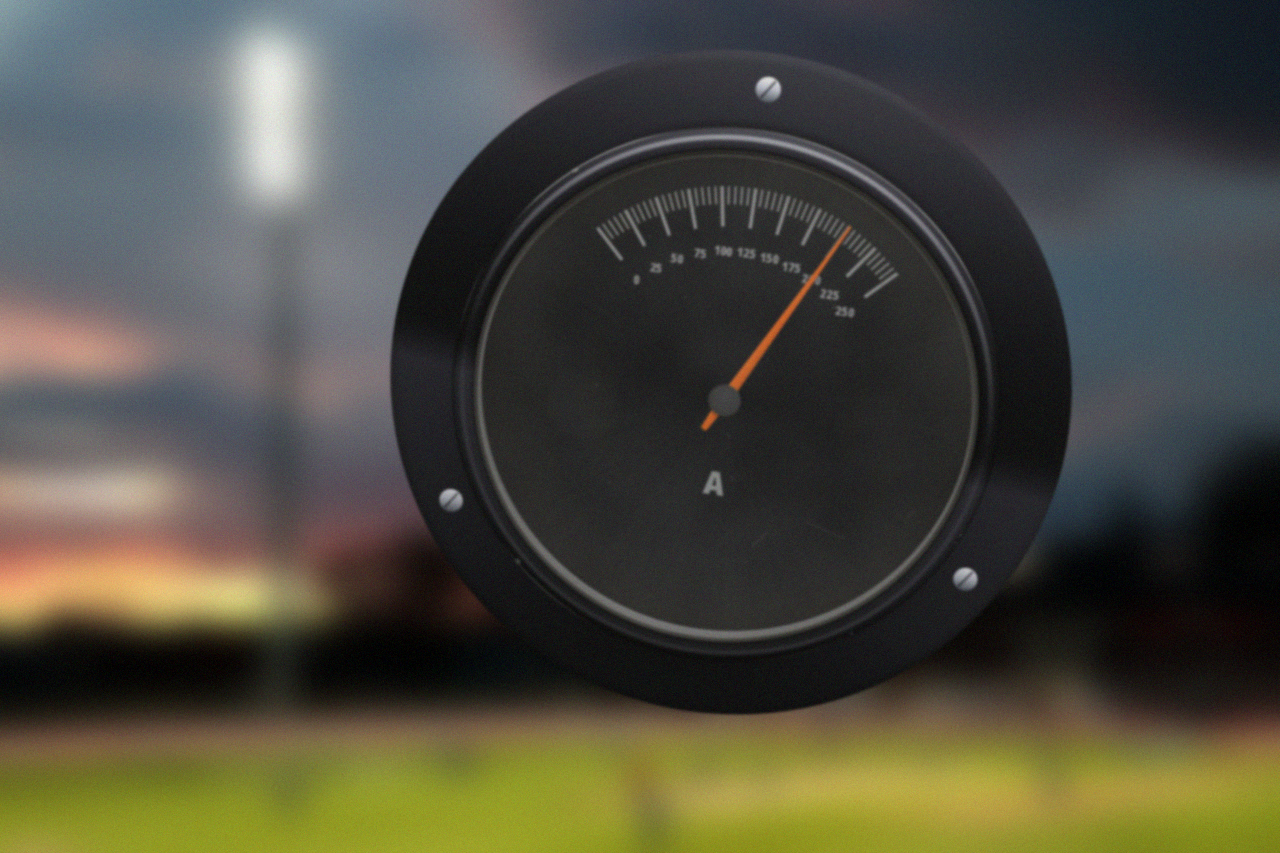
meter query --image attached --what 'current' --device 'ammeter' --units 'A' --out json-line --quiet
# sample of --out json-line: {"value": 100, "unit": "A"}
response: {"value": 200, "unit": "A"}
